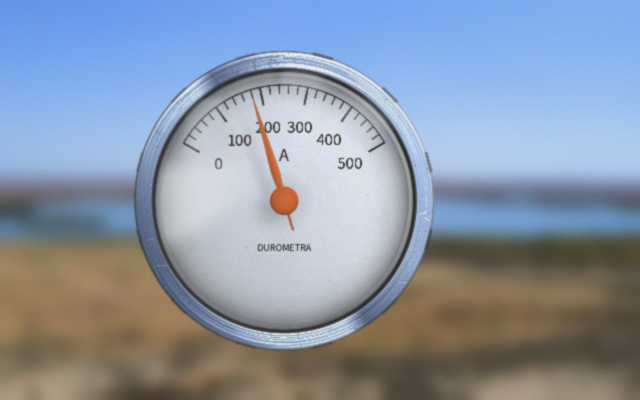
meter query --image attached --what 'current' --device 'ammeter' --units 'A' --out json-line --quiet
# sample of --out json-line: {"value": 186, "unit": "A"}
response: {"value": 180, "unit": "A"}
